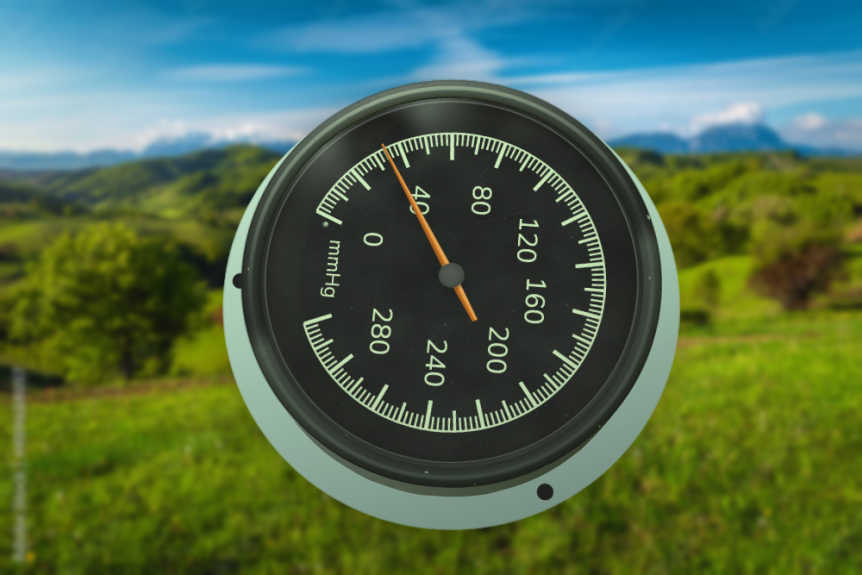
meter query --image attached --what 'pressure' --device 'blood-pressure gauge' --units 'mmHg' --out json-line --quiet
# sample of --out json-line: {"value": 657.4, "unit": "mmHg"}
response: {"value": 34, "unit": "mmHg"}
